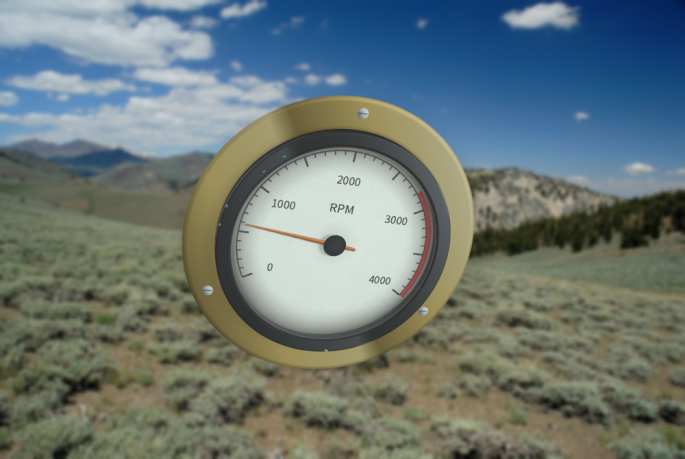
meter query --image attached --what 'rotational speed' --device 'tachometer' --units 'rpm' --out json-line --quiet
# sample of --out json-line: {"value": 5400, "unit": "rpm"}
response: {"value": 600, "unit": "rpm"}
